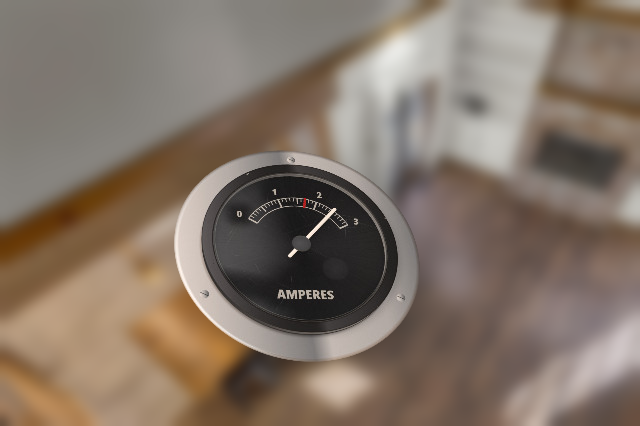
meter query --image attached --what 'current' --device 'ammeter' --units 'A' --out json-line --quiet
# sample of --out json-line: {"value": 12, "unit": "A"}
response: {"value": 2.5, "unit": "A"}
